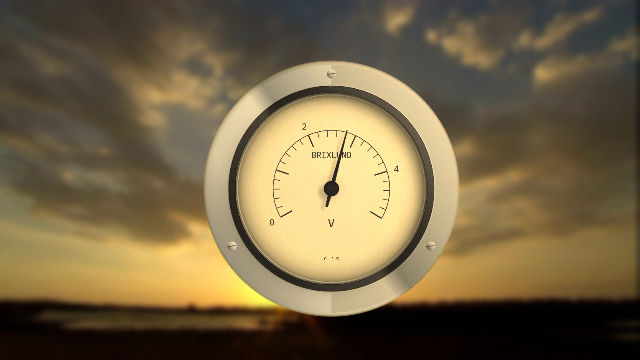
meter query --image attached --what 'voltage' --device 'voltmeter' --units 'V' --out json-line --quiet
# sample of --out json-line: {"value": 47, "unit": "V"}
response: {"value": 2.8, "unit": "V"}
